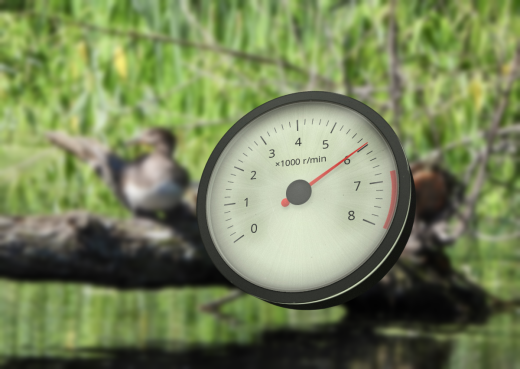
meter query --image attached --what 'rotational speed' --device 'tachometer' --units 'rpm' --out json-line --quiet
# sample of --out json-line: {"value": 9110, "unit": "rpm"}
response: {"value": 6000, "unit": "rpm"}
